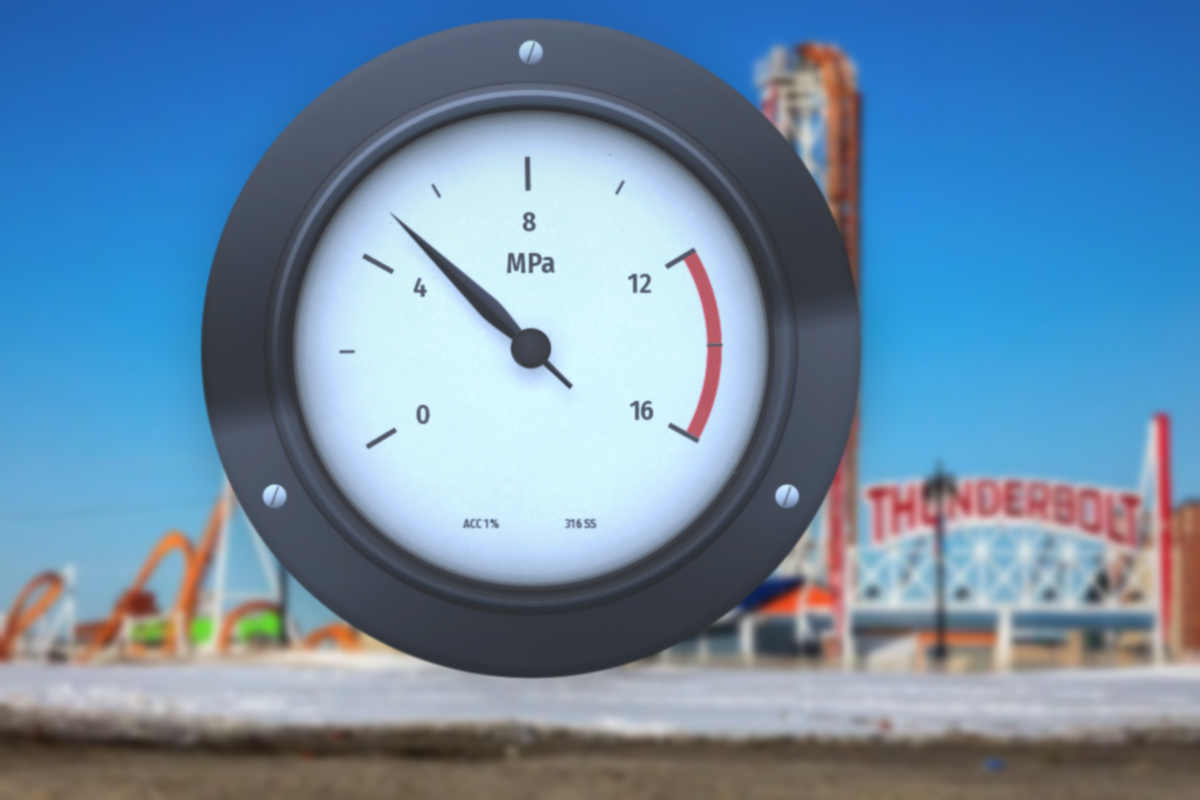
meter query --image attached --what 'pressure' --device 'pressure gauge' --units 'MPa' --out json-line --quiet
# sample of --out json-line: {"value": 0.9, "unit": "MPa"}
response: {"value": 5, "unit": "MPa"}
